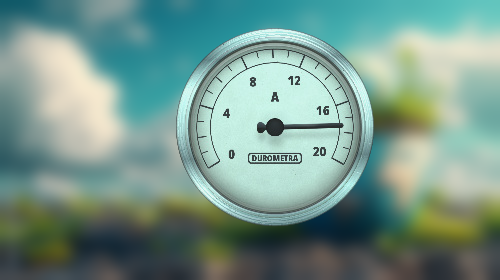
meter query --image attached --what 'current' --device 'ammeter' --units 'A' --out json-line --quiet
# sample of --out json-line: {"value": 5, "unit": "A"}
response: {"value": 17.5, "unit": "A"}
